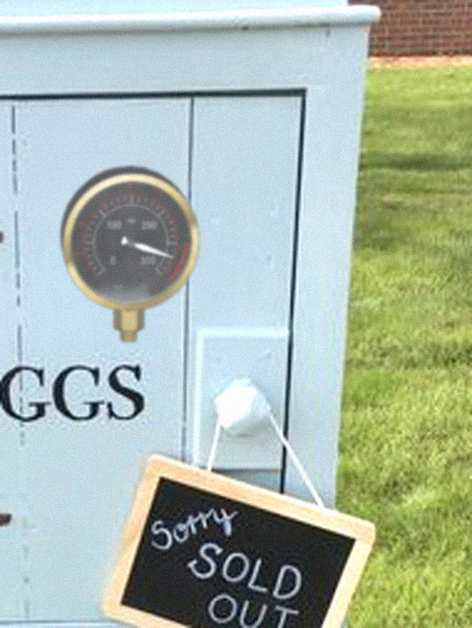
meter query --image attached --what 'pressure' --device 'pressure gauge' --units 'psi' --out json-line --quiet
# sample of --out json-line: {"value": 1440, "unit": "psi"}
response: {"value": 270, "unit": "psi"}
